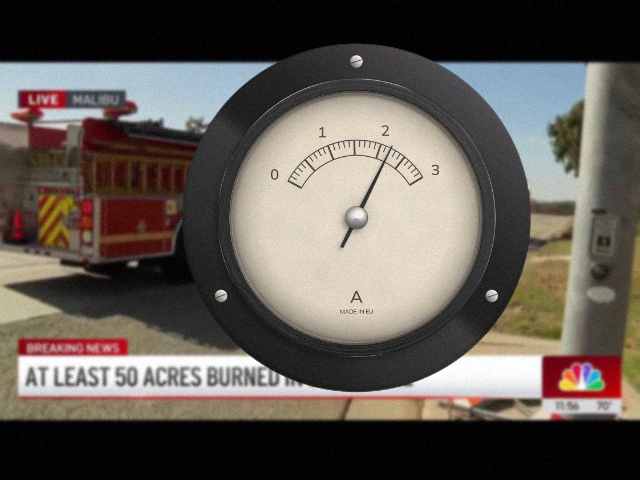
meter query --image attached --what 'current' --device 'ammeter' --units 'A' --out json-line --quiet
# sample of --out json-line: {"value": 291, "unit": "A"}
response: {"value": 2.2, "unit": "A"}
